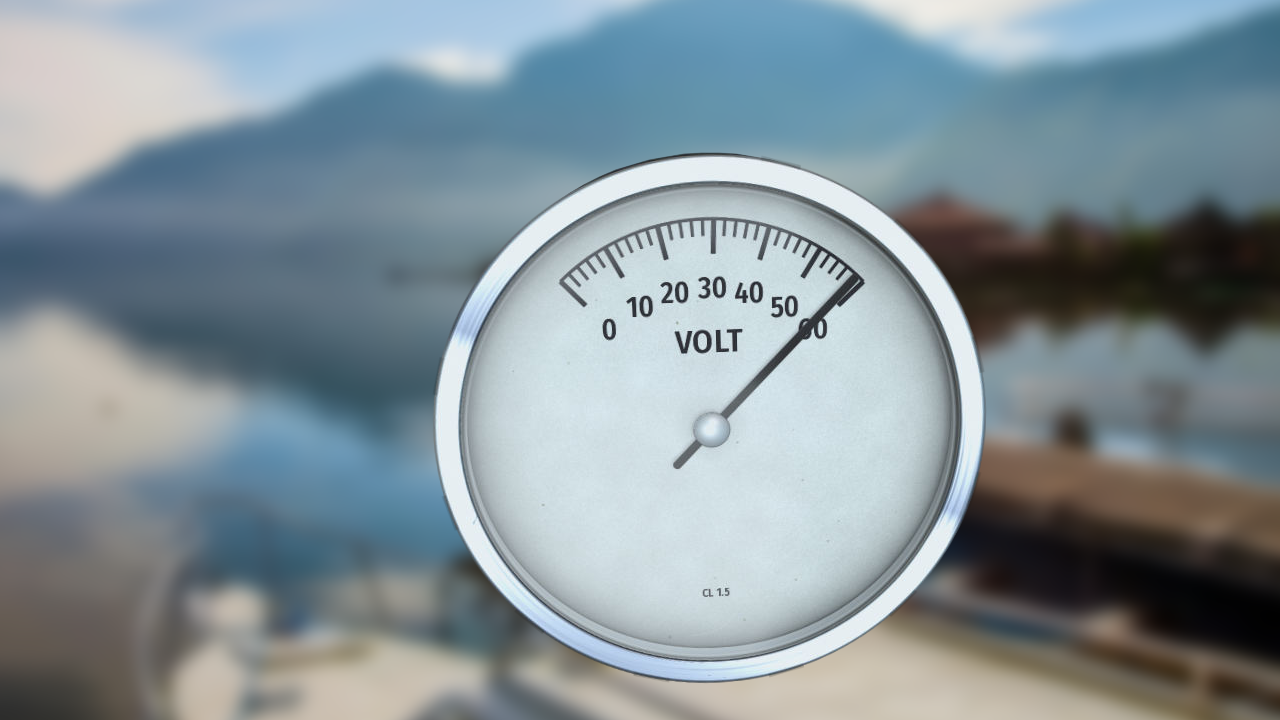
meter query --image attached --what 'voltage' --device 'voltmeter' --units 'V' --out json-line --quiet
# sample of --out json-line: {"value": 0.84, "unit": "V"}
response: {"value": 58, "unit": "V"}
